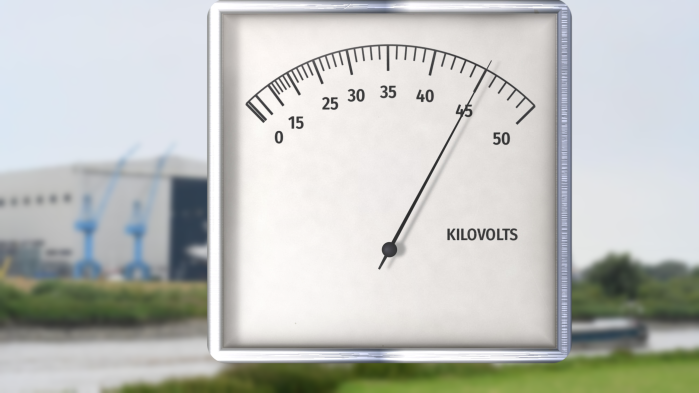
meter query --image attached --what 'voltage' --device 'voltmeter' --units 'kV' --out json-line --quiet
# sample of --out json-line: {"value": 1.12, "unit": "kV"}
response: {"value": 45, "unit": "kV"}
